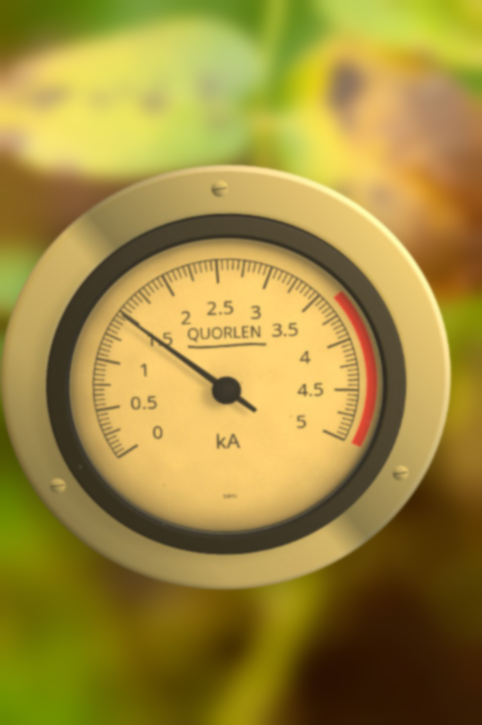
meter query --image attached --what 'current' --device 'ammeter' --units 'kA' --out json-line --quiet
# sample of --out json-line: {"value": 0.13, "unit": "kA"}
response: {"value": 1.5, "unit": "kA"}
